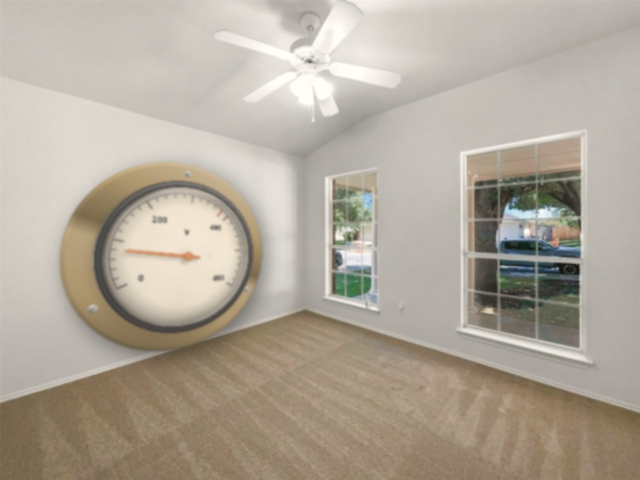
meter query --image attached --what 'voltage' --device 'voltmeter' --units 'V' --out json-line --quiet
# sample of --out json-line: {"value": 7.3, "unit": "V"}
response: {"value": 80, "unit": "V"}
